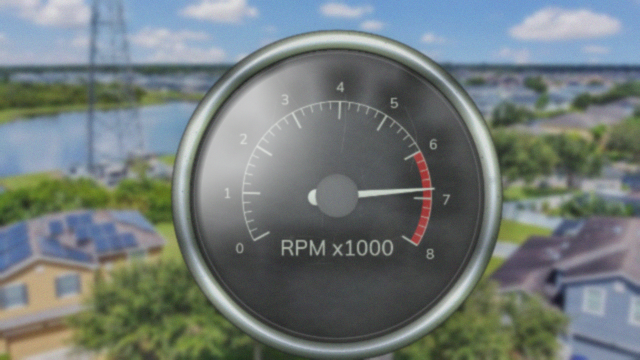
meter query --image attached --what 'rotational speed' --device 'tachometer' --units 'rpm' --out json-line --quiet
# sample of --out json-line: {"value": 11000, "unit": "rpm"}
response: {"value": 6800, "unit": "rpm"}
